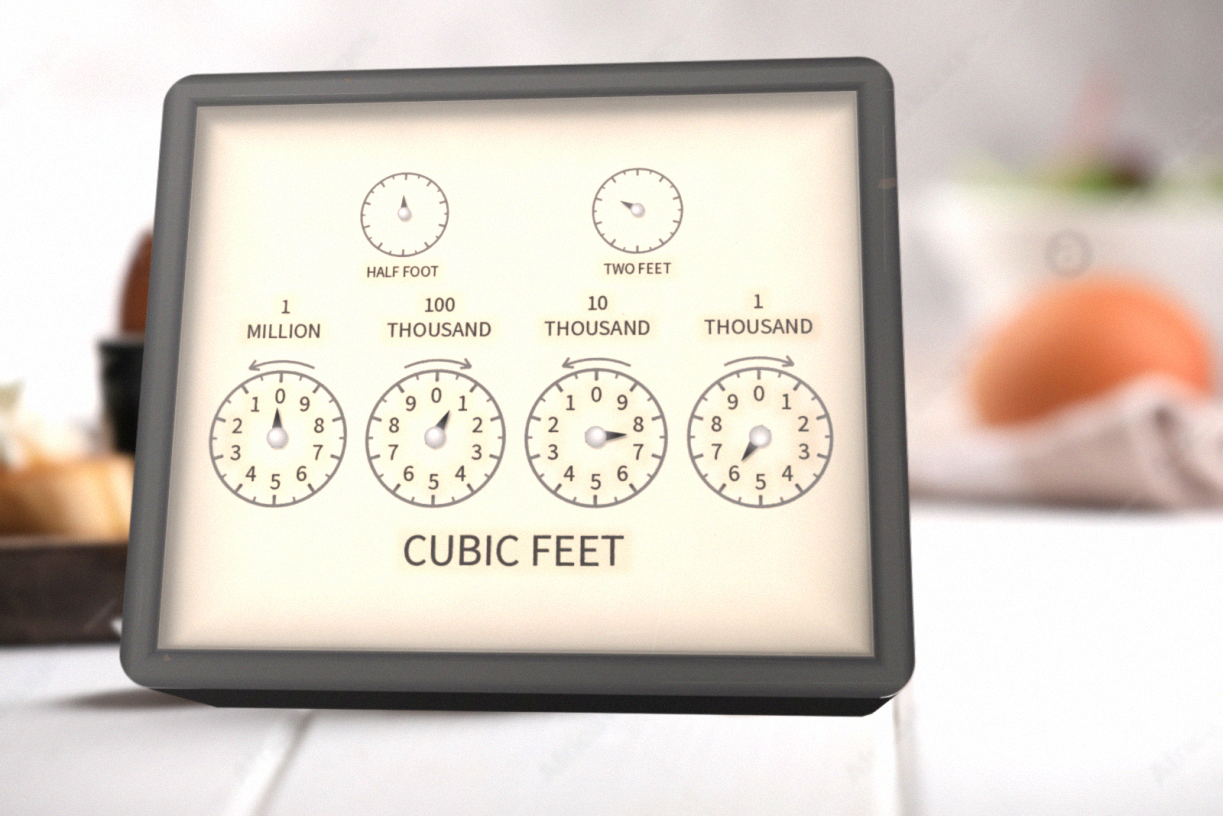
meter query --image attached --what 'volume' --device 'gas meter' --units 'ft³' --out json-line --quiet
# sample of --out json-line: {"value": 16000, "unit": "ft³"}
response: {"value": 7600, "unit": "ft³"}
